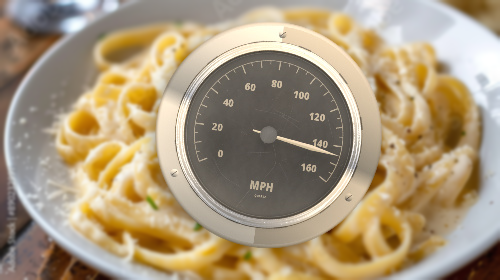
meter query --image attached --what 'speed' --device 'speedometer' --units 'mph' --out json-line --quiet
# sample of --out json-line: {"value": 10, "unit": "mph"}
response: {"value": 145, "unit": "mph"}
